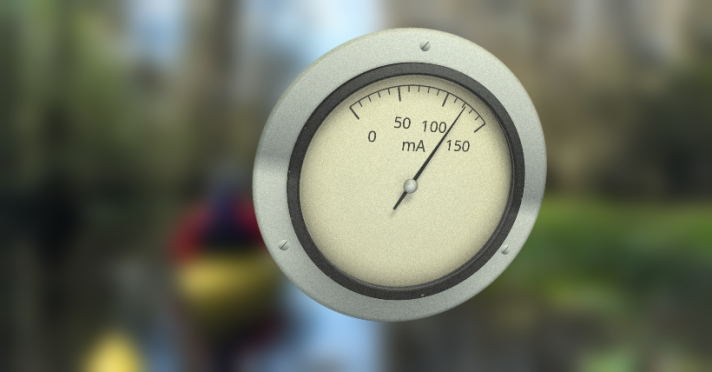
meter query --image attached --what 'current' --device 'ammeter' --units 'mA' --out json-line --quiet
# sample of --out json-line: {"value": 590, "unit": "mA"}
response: {"value": 120, "unit": "mA"}
